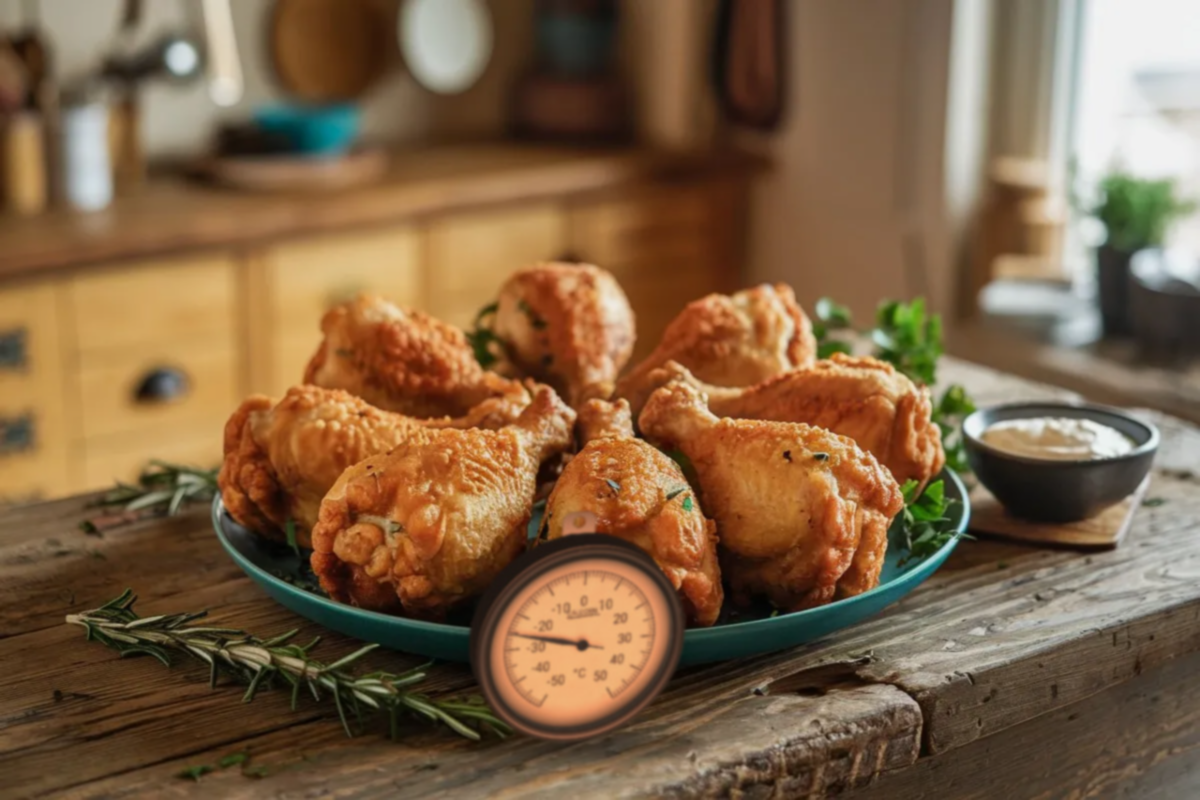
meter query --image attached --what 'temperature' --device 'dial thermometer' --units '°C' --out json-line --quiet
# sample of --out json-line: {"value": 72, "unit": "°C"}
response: {"value": -25, "unit": "°C"}
